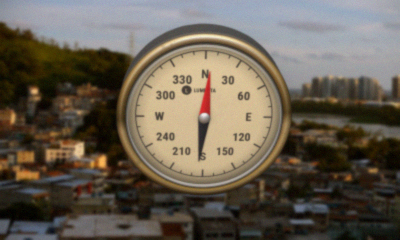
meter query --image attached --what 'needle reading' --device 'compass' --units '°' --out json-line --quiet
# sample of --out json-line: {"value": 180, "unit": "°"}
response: {"value": 5, "unit": "°"}
